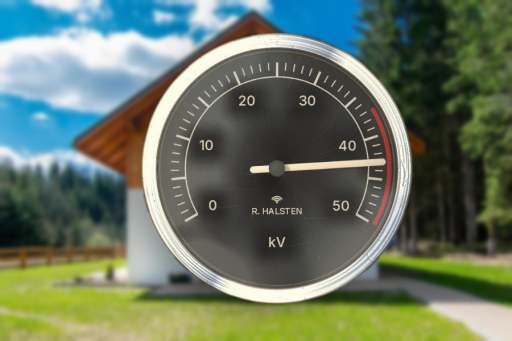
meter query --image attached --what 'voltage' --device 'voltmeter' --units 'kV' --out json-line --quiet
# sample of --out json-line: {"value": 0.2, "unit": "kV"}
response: {"value": 43, "unit": "kV"}
